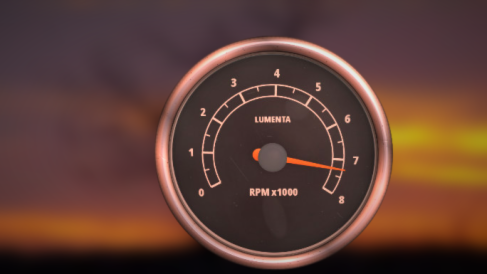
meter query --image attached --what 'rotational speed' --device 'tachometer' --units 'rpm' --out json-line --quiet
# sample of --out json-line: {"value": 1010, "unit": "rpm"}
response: {"value": 7250, "unit": "rpm"}
